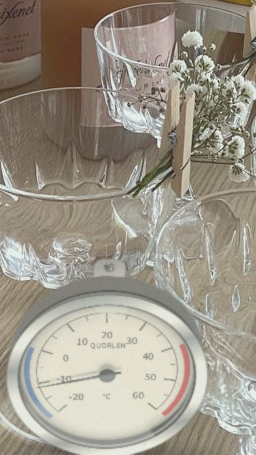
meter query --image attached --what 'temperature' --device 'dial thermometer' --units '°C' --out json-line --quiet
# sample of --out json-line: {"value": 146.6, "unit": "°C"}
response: {"value": -10, "unit": "°C"}
